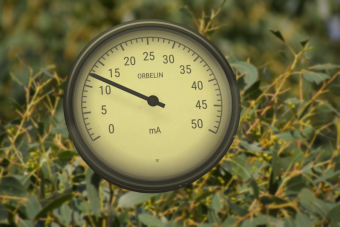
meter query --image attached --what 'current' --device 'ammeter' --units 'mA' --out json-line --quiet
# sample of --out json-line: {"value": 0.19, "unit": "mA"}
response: {"value": 12, "unit": "mA"}
